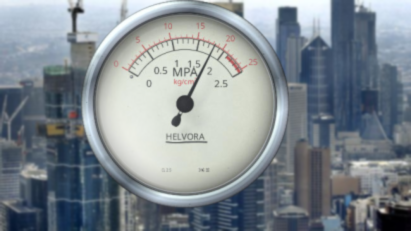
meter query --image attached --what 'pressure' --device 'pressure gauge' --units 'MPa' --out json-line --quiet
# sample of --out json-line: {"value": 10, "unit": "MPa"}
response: {"value": 1.8, "unit": "MPa"}
